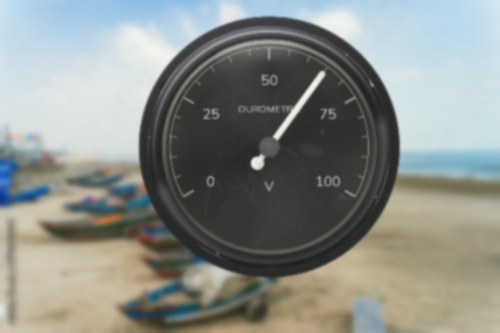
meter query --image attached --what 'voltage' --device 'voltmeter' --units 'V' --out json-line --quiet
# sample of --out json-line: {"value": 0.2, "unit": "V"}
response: {"value": 65, "unit": "V"}
